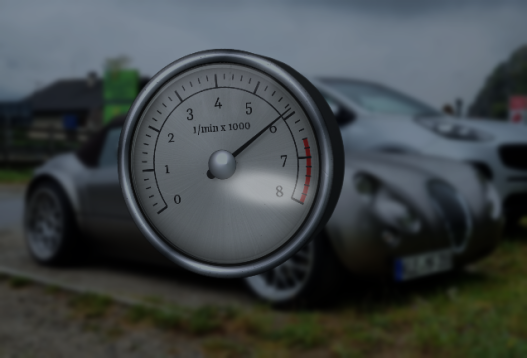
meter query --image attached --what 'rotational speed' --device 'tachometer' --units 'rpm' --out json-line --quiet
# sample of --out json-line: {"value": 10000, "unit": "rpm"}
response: {"value": 5900, "unit": "rpm"}
